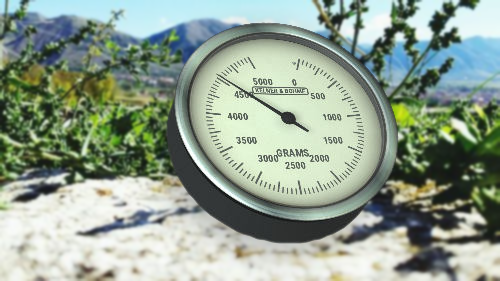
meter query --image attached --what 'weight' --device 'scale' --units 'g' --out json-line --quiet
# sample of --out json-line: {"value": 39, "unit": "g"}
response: {"value": 4500, "unit": "g"}
